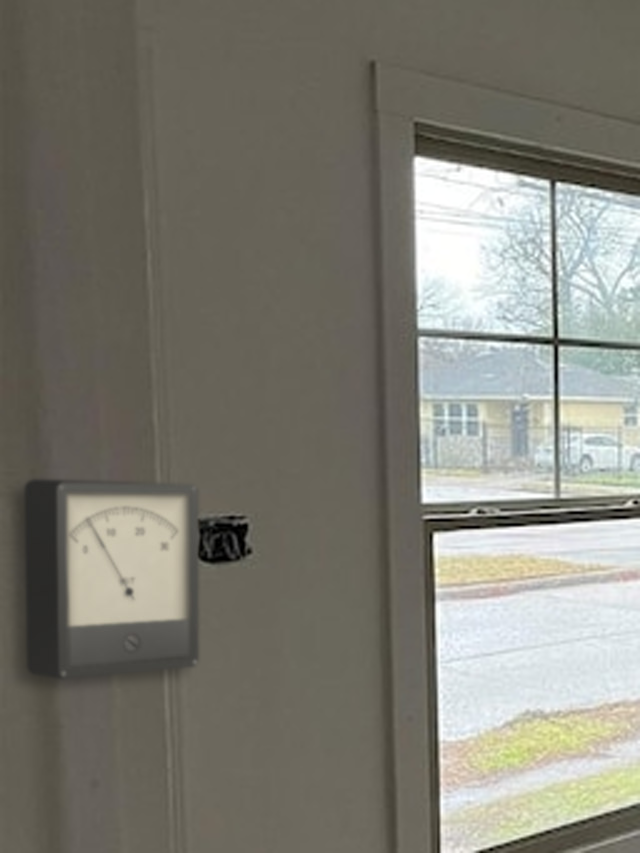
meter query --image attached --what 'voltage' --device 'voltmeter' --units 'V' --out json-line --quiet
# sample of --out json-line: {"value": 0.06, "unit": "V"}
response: {"value": 5, "unit": "V"}
